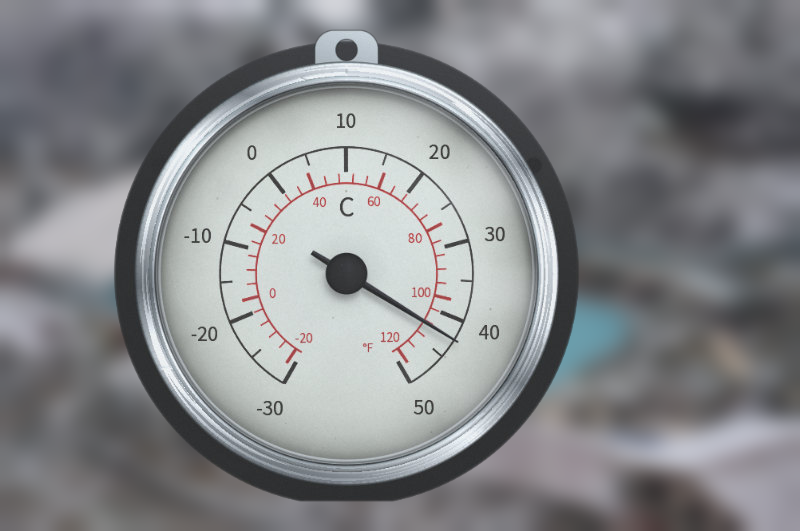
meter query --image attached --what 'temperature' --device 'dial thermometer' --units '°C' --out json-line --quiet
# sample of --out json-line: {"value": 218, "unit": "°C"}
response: {"value": 42.5, "unit": "°C"}
